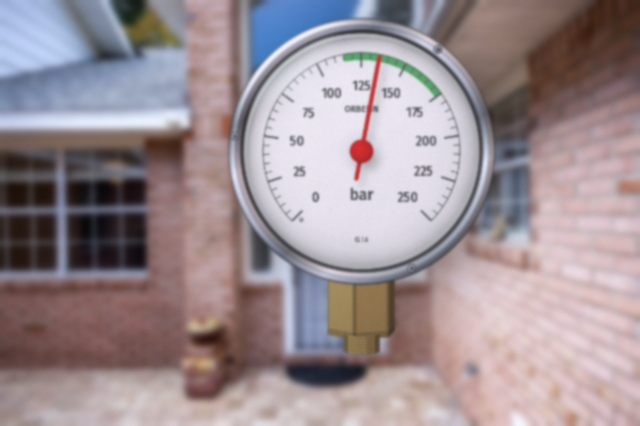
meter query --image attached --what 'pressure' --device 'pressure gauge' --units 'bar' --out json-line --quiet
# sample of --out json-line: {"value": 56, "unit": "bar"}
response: {"value": 135, "unit": "bar"}
